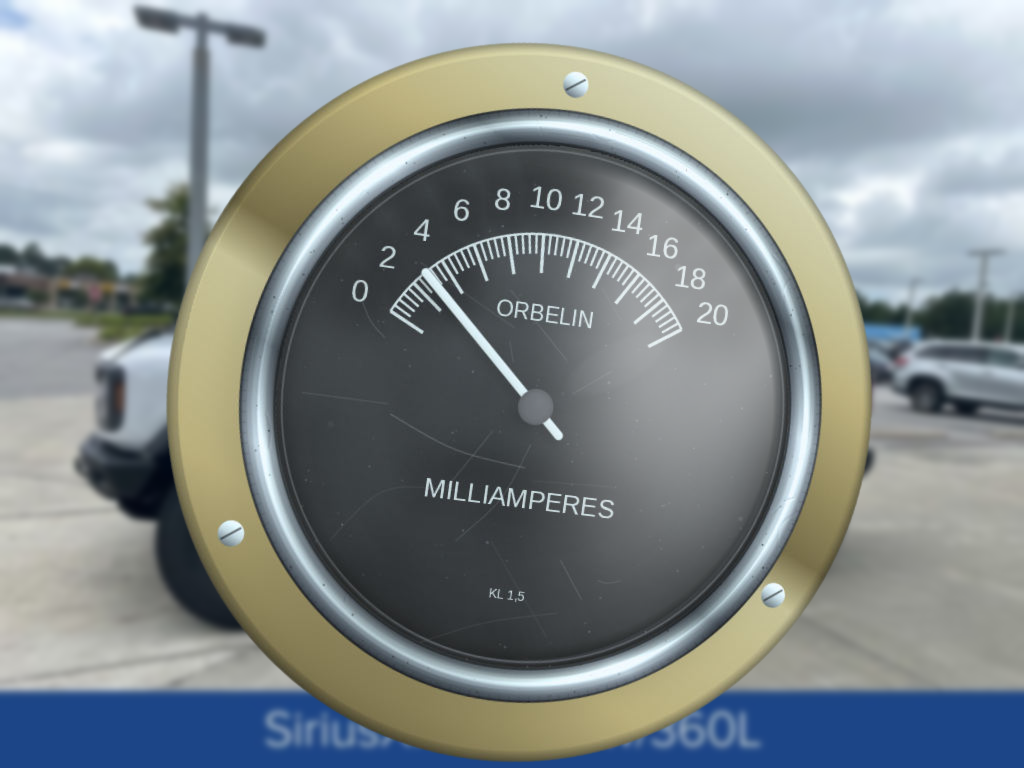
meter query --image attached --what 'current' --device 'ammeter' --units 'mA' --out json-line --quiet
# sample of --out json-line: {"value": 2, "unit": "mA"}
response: {"value": 2.8, "unit": "mA"}
